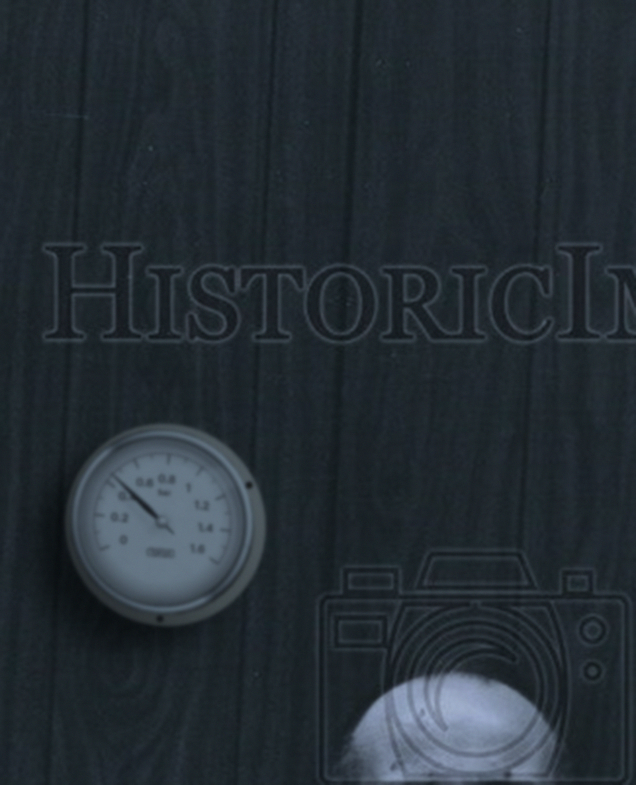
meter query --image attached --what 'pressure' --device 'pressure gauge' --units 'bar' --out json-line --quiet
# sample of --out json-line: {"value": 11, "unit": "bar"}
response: {"value": 0.45, "unit": "bar"}
